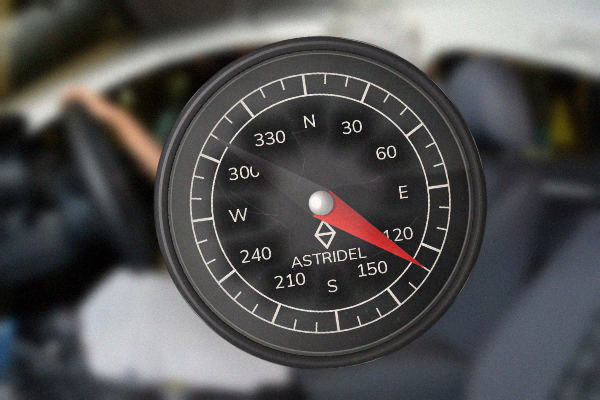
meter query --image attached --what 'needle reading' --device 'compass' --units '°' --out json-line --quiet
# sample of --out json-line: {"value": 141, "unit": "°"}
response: {"value": 130, "unit": "°"}
